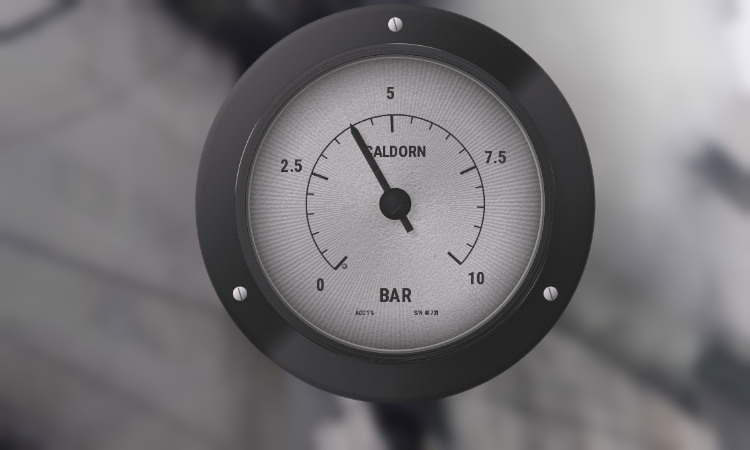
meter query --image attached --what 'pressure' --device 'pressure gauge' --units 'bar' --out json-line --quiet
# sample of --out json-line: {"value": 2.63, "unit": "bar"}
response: {"value": 4, "unit": "bar"}
